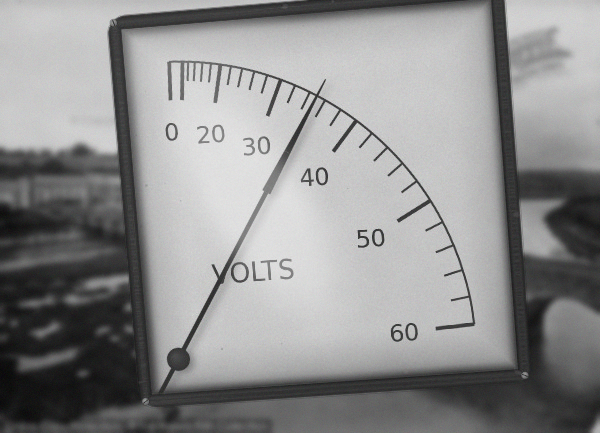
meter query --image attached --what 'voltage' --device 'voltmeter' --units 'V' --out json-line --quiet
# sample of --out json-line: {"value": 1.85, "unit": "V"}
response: {"value": 35, "unit": "V"}
